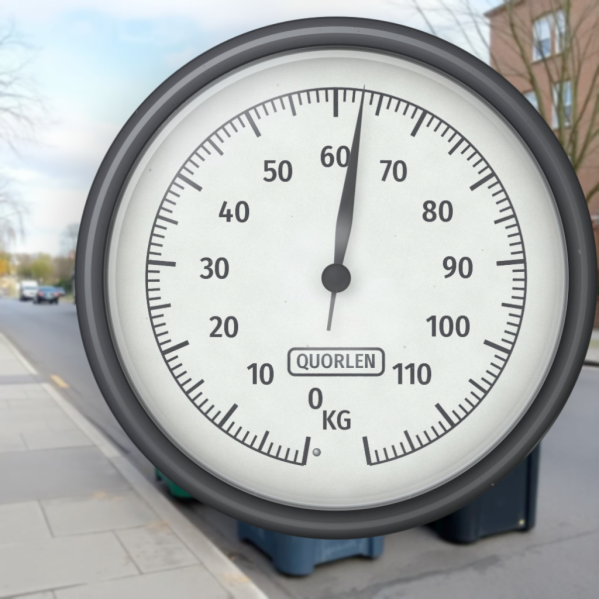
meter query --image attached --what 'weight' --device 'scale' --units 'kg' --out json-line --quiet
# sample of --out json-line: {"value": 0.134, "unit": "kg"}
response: {"value": 63, "unit": "kg"}
